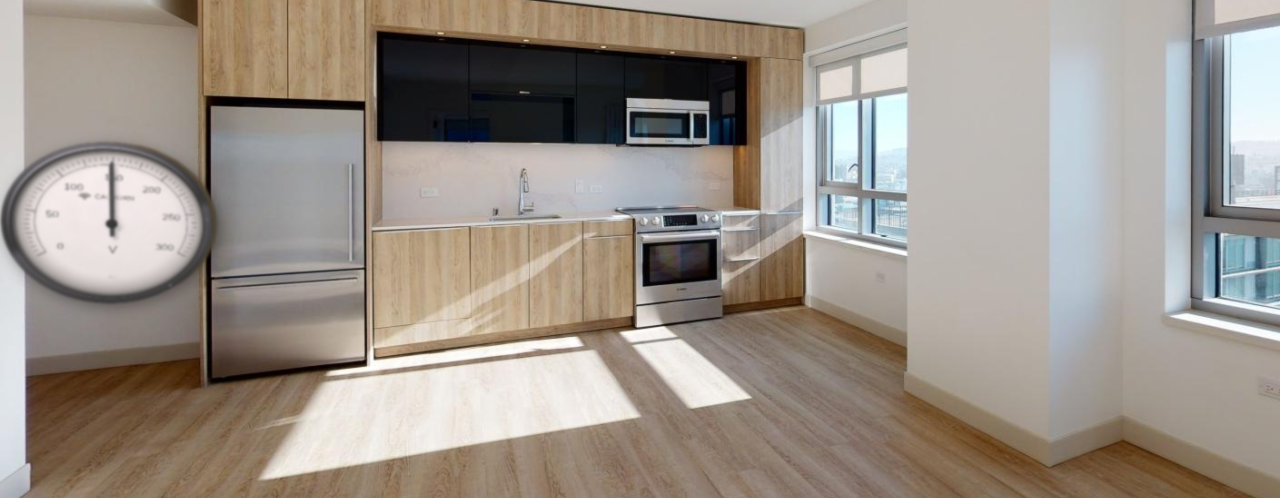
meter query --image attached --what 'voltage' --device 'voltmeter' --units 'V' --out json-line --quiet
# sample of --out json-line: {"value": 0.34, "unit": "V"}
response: {"value": 150, "unit": "V"}
